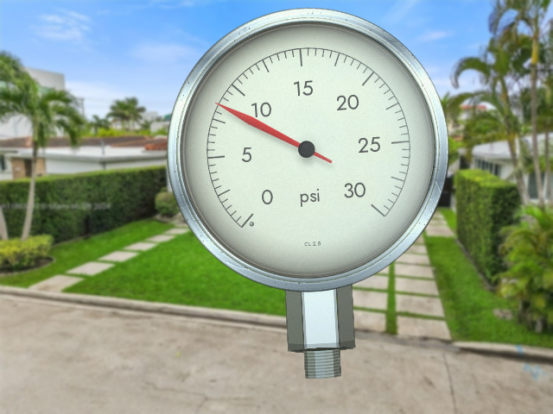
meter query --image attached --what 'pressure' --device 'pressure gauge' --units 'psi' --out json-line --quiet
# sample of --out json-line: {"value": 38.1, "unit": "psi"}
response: {"value": 8.5, "unit": "psi"}
